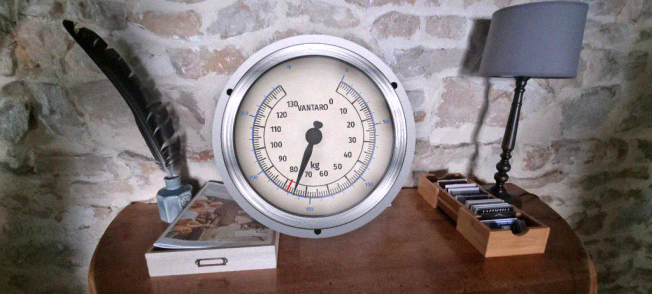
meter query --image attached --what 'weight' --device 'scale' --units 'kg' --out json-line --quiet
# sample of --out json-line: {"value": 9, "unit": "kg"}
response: {"value": 75, "unit": "kg"}
